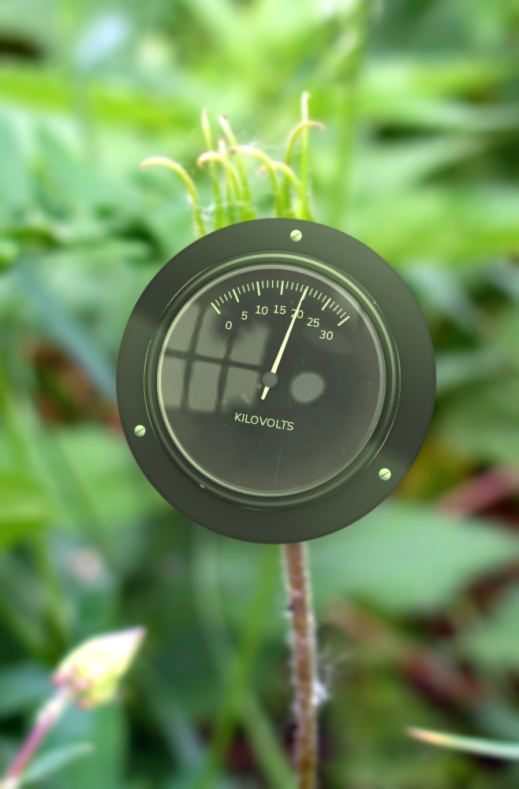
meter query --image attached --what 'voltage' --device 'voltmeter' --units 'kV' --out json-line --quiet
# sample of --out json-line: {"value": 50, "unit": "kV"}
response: {"value": 20, "unit": "kV"}
